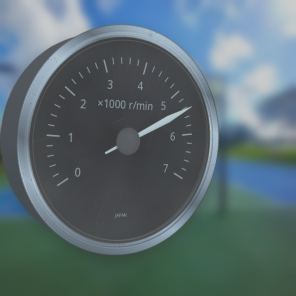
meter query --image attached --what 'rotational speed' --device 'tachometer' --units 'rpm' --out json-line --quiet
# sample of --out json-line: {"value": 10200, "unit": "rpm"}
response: {"value": 5400, "unit": "rpm"}
